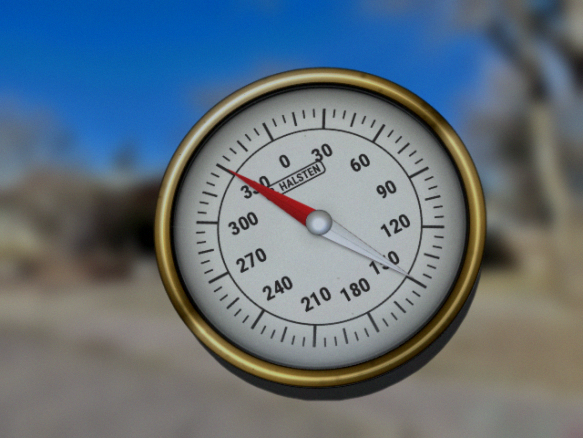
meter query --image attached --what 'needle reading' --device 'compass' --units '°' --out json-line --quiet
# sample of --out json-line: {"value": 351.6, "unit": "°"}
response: {"value": 330, "unit": "°"}
